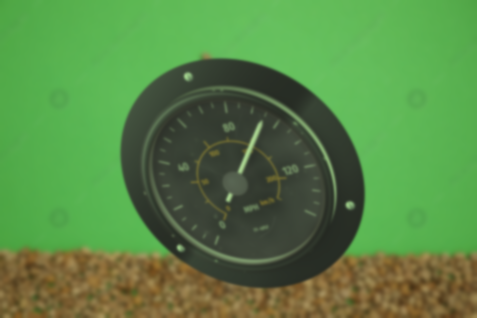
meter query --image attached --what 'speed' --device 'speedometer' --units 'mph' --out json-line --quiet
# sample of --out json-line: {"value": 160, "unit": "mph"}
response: {"value": 95, "unit": "mph"}
